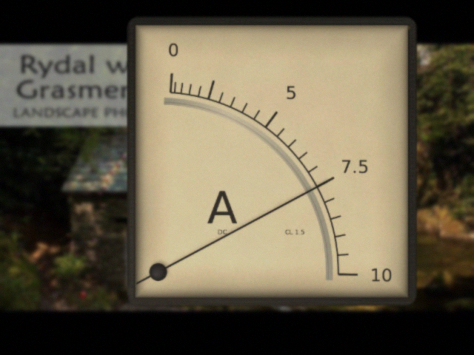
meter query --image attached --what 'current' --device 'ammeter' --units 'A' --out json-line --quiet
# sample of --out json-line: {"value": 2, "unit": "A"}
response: {"value": 7.5, "unit": "A"}
